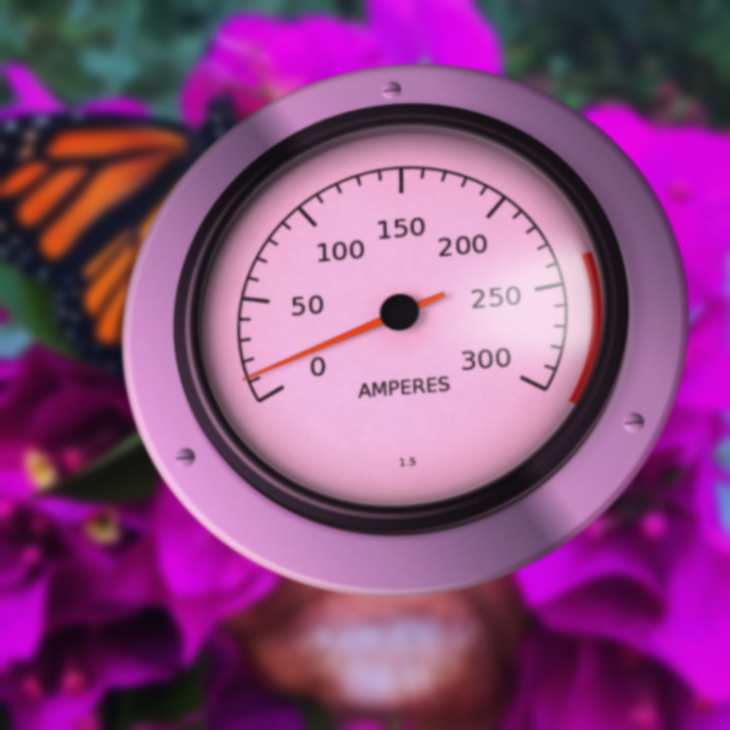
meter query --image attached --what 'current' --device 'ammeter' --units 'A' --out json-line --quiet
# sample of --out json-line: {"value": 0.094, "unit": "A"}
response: {"value": 10, "unit": "A"}
